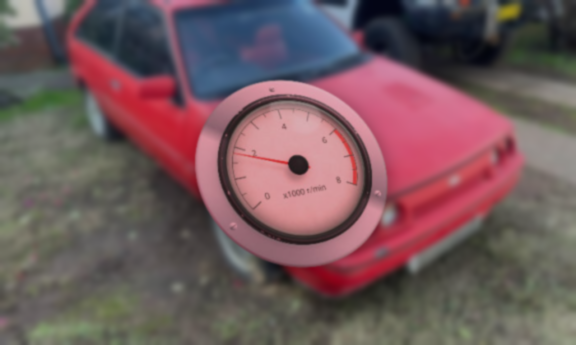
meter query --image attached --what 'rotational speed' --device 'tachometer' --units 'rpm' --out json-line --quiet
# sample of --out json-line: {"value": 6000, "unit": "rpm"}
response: {"value": 1750, "unit": "rpm"}
